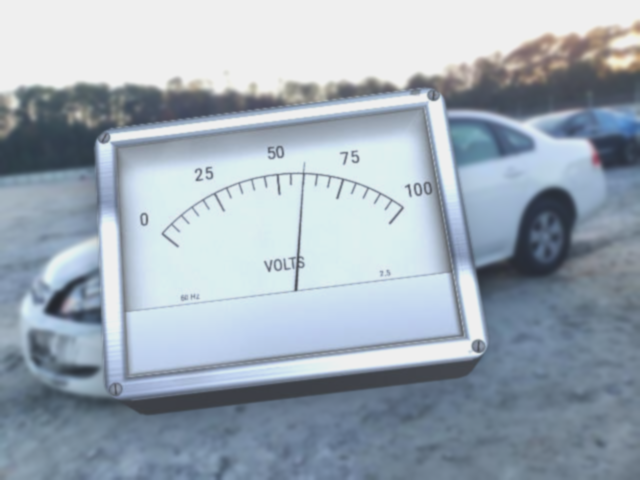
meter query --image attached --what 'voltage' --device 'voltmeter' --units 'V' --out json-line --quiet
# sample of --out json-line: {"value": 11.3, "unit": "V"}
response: {"value": 60, "unit": "V"}
